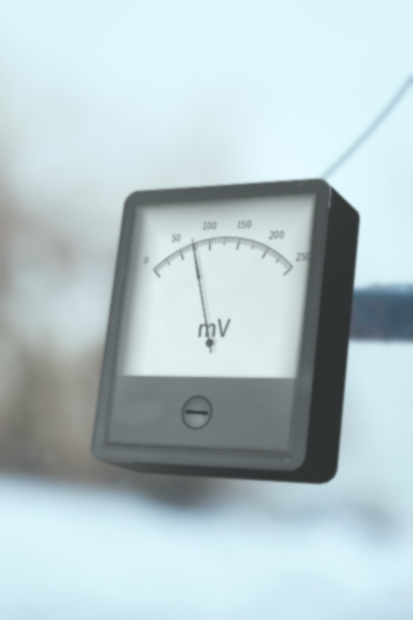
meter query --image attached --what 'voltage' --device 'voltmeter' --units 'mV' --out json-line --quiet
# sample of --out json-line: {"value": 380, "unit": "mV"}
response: {"value": 75, "unit": "mV"}
